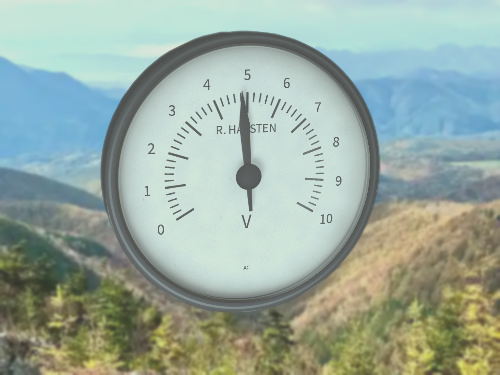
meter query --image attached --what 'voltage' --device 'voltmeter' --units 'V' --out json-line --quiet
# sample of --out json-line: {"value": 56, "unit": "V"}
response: {"value": 4.8, "unit": "V"}
